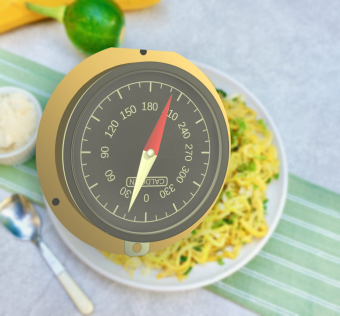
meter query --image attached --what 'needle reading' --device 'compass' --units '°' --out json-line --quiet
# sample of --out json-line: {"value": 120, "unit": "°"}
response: {"value": 200, "unit": "°"}
